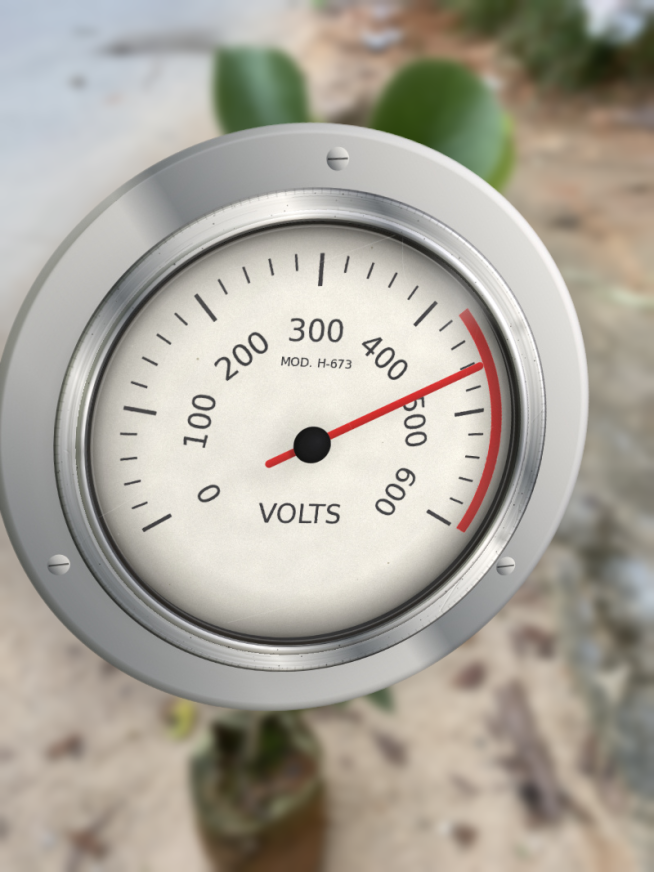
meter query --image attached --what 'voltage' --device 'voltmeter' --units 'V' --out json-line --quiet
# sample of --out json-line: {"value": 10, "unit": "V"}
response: {"value": 460, "unit": "V"}
